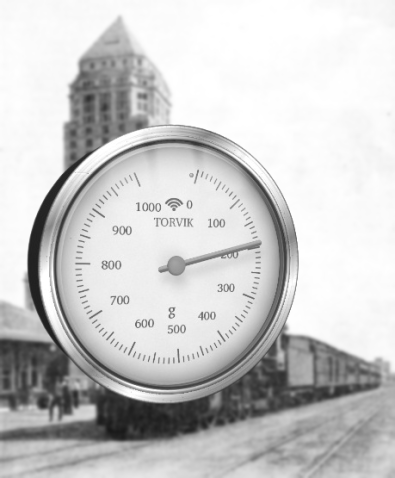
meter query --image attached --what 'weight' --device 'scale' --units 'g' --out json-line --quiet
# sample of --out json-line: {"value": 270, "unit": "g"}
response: {"value": 190, "unit": "g"}
